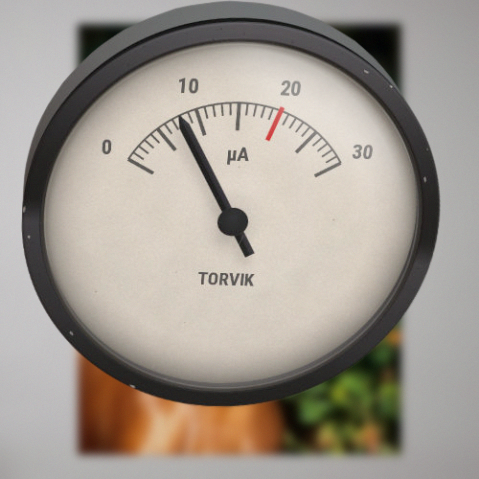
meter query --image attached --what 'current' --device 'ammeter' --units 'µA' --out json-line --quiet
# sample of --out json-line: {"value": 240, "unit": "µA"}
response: {"value": 8, "unit": "µA"}
